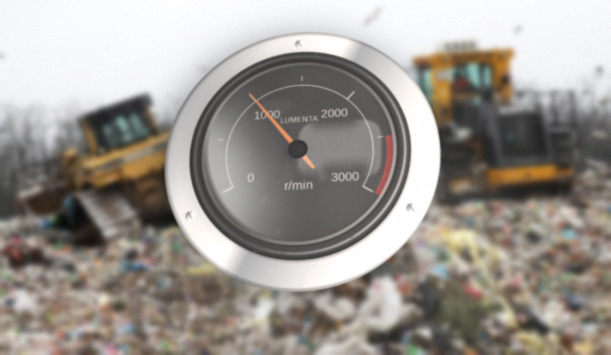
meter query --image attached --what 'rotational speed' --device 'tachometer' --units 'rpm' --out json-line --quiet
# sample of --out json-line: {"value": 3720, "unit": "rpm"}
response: {"value": 1000, "unit": "rpm"}
